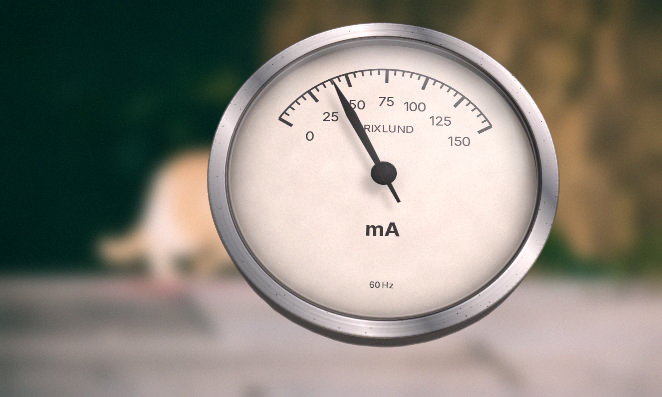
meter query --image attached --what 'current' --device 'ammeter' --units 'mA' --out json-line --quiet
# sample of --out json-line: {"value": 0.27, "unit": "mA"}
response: {"value": 40, "unit": "mA"}
